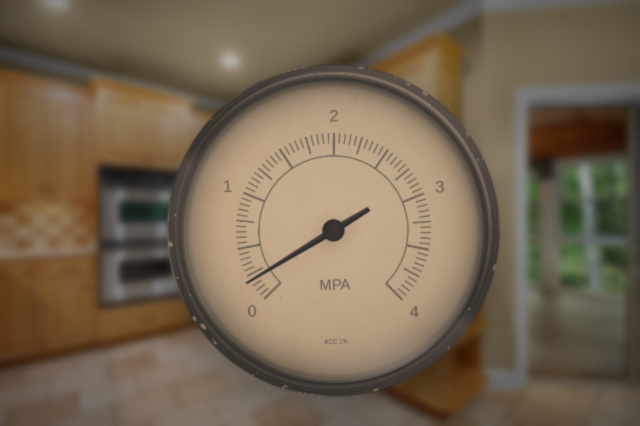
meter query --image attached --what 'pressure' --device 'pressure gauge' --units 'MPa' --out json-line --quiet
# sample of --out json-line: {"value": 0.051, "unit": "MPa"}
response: {"value": 0.2, "unit": "MPa"}
